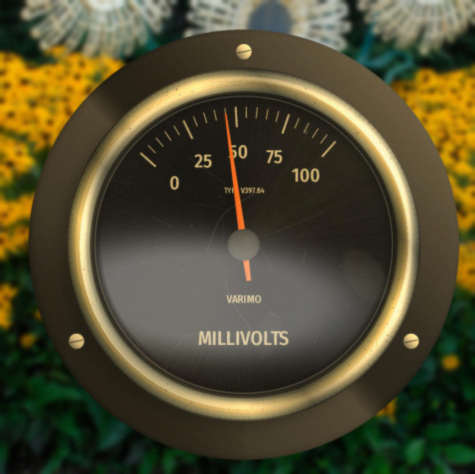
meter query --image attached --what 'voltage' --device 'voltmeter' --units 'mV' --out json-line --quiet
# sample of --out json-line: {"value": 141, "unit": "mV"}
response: {"value": 45, "unit": "mV"}
